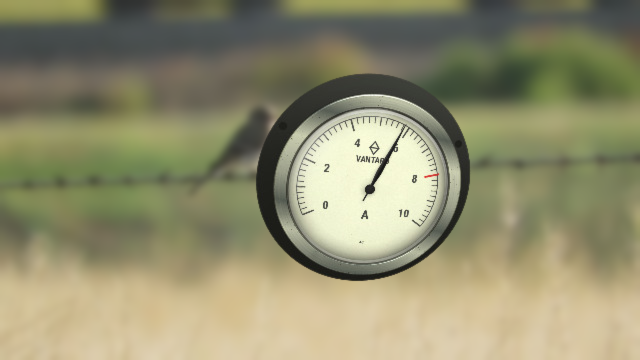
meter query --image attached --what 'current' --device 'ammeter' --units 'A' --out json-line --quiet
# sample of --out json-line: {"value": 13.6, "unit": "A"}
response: {"value": 5.8, "unit": "A"}
